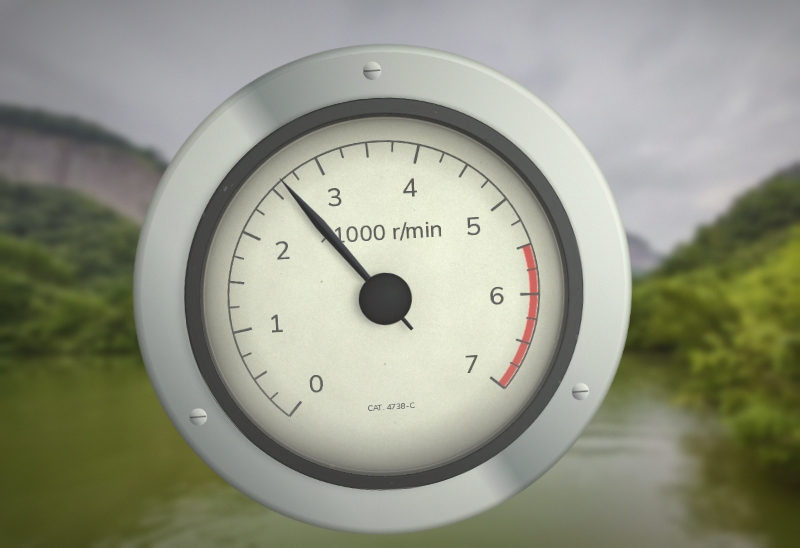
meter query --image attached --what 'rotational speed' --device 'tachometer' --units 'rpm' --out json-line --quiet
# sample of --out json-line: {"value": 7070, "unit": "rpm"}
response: {"value": 2625, "unit": "rpm"}
